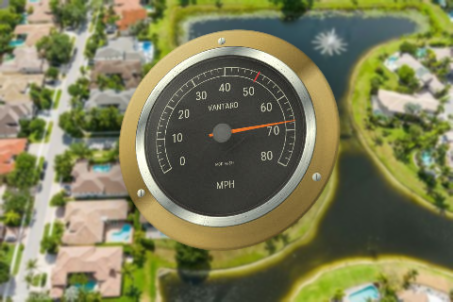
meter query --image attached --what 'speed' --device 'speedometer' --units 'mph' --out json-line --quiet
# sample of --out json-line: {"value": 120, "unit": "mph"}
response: {"value": 68, "unit": "mph"}
